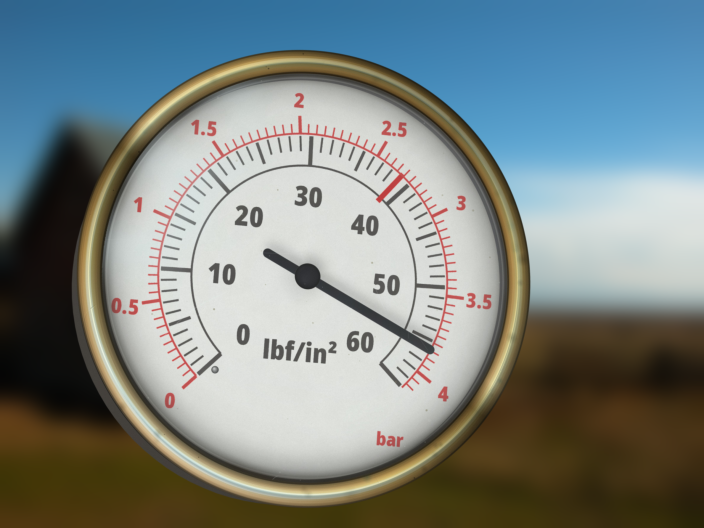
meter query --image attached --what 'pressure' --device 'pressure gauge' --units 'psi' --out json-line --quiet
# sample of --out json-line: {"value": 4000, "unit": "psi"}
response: {"value": 56, "unit": "psi"}
